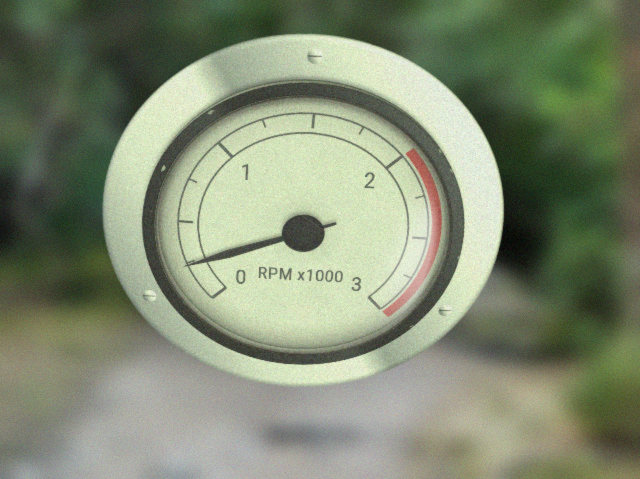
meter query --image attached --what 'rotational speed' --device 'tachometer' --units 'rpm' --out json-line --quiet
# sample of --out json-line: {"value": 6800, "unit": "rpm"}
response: {"value": 250, "unit": "rpm"}
